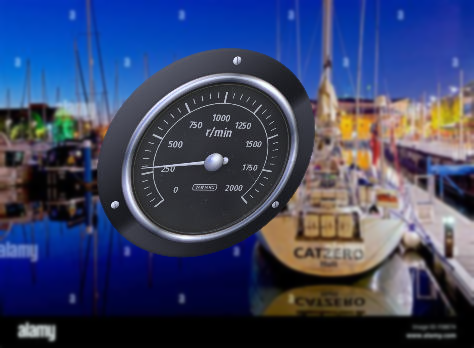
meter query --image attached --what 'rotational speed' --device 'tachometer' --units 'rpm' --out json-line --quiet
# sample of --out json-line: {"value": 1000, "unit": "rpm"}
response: {"value": 300, "unit": "rpm"}
